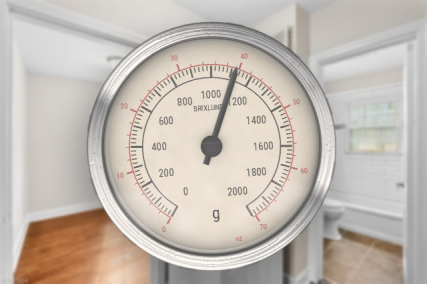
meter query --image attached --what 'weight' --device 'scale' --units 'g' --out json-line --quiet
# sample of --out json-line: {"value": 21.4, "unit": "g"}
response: {"value": 1120, "unit": "g"}
